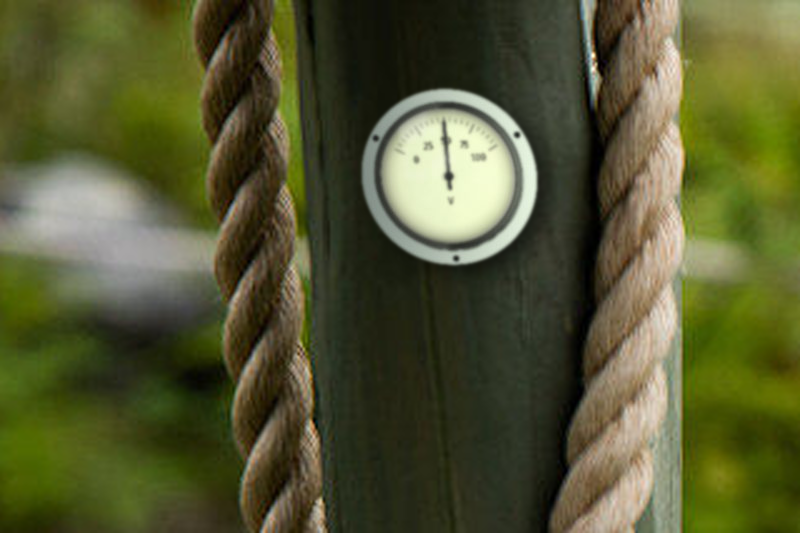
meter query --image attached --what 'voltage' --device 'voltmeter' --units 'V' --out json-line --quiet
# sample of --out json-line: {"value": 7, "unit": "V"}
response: {"value": 50, "unit": "V"}
